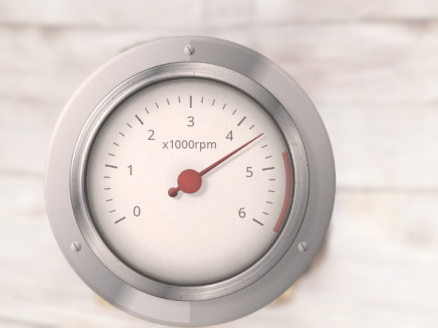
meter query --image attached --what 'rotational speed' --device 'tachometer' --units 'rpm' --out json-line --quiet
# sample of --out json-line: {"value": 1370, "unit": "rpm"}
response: {"value": 4400, "unit": "rpm"}
